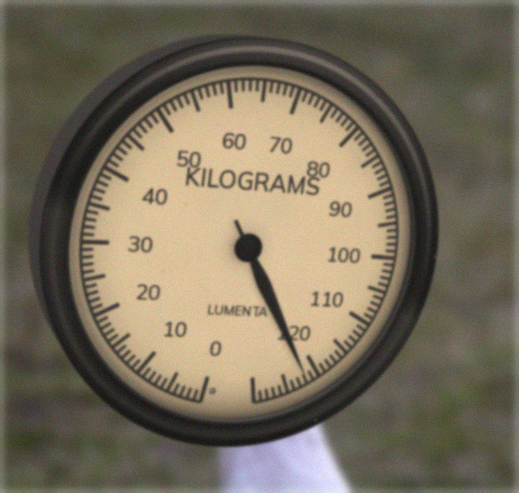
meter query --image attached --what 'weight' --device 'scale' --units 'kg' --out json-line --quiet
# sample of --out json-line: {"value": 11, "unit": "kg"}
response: {"value": 122, "unit": "kg"}
